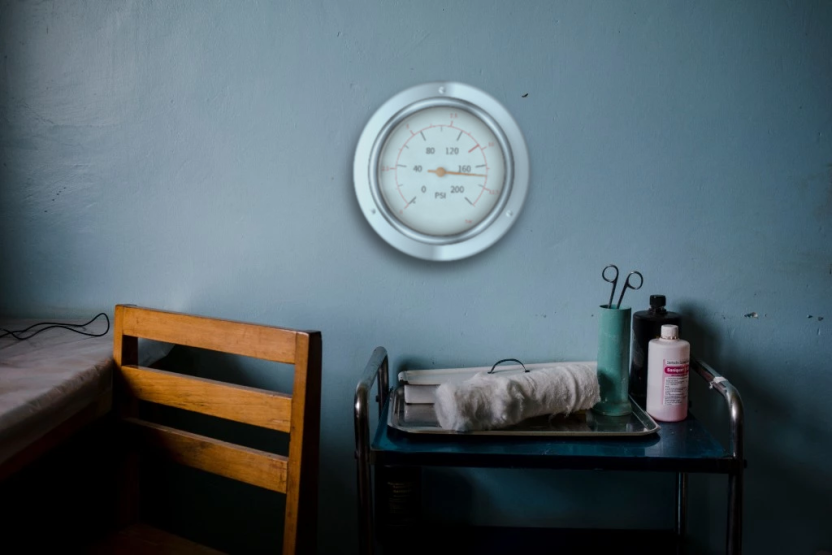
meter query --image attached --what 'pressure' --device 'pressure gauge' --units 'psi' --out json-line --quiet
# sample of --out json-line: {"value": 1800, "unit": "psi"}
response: {"value": 170, "unit": "psi"}
